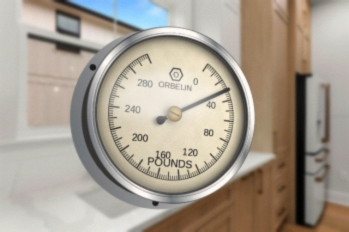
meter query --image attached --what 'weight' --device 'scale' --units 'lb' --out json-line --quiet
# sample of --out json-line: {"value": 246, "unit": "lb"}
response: {"value": 30, "unit": "lb"}
